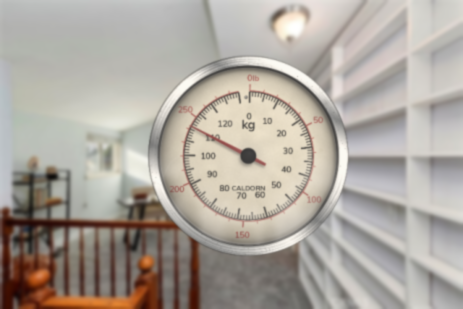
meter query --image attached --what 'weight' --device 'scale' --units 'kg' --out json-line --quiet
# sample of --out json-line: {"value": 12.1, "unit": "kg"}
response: {"value": 110, "unit": "kg"}
